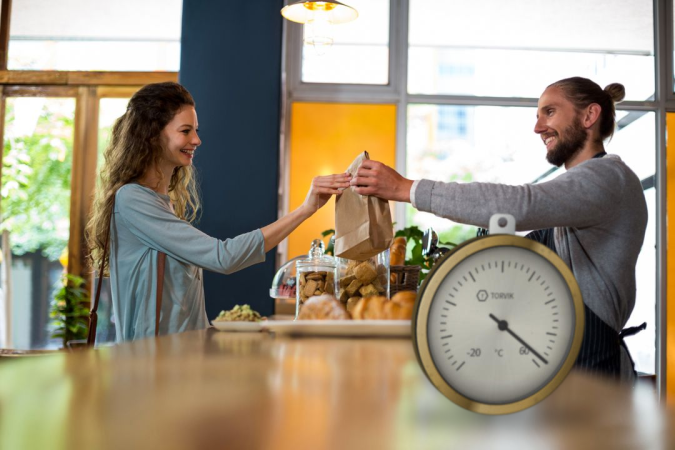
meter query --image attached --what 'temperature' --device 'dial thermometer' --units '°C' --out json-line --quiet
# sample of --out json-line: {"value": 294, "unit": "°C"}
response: {"value": 58, "unit": "°C"}
